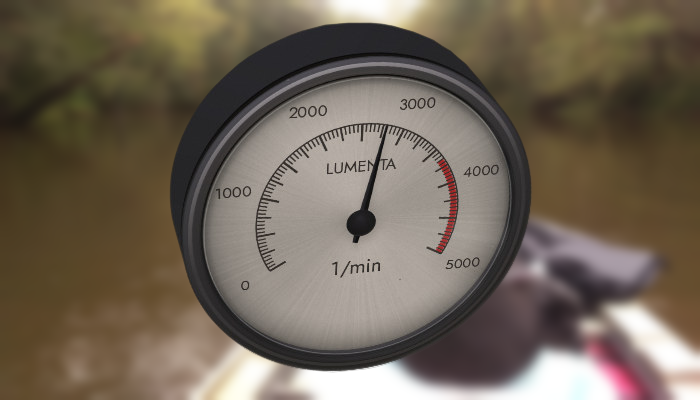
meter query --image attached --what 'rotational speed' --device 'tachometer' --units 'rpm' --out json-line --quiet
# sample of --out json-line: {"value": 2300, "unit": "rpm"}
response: {"value": 2750, "unit": "rpm"}
